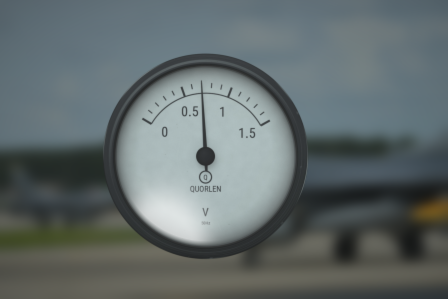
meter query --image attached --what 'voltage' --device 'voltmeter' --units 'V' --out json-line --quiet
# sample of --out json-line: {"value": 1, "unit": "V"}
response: {"value": 0.7, "unit": "V"}
